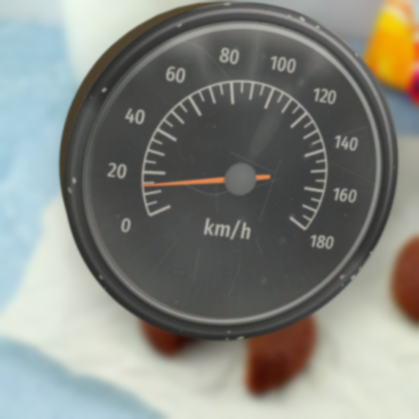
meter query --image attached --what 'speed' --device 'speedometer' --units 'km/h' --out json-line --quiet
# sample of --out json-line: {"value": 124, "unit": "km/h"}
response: {"value": 15, "unit": "km/h"}
